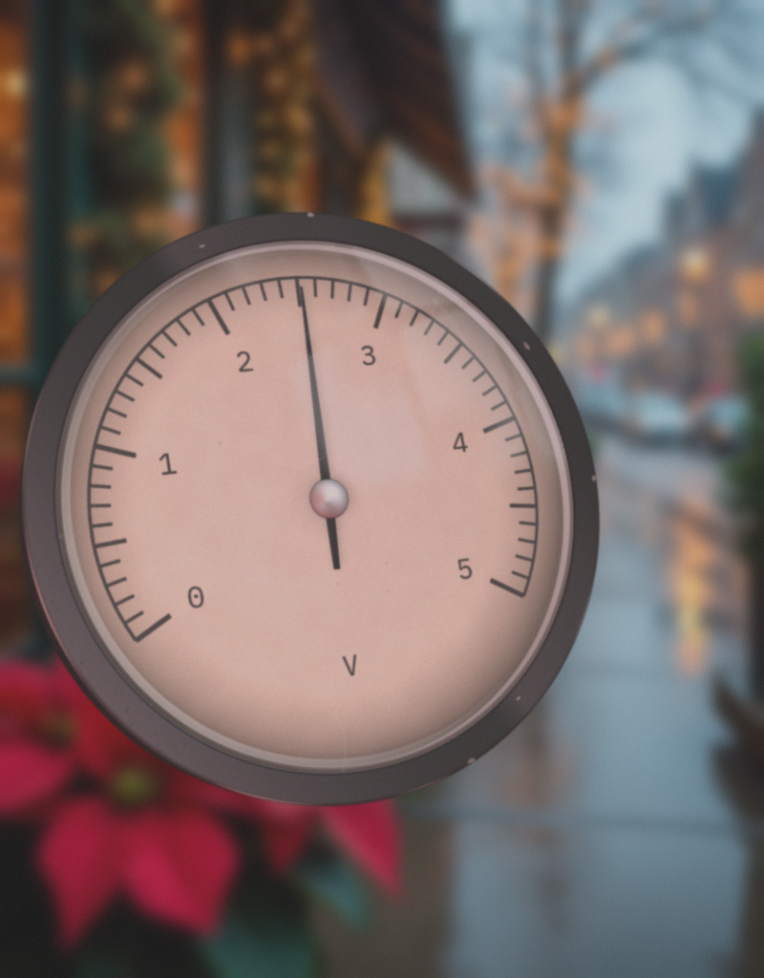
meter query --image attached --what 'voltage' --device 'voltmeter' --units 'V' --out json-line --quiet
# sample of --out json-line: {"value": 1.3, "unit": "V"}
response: {"value": 2.5, "unit": "V"}
